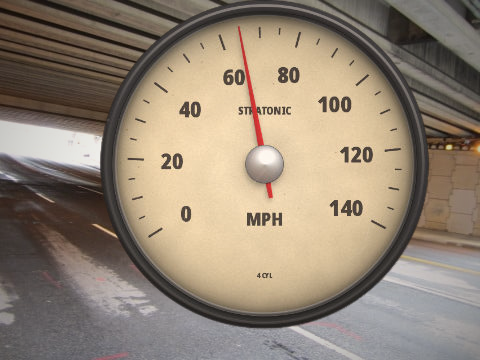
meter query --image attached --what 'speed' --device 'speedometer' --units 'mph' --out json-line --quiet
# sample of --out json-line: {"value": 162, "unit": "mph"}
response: {"value": 65, "unit": "mph"}
